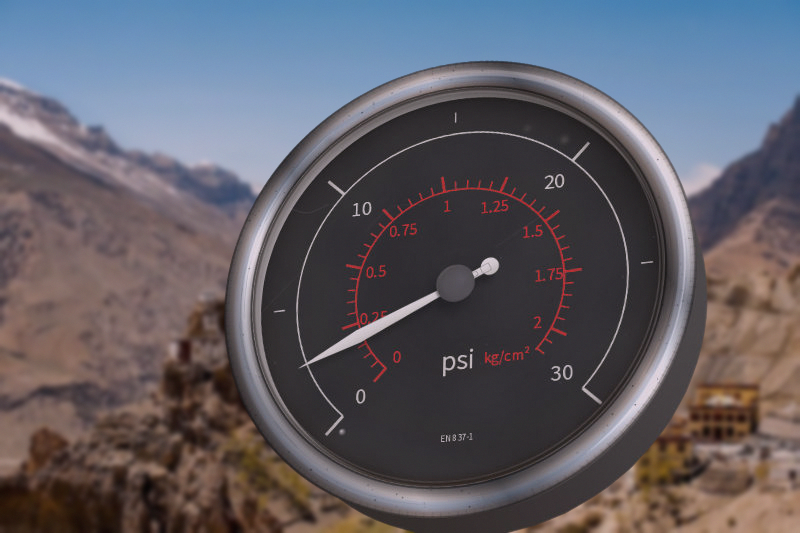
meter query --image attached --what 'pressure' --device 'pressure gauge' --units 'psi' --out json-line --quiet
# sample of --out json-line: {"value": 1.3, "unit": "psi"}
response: {"value": 2.5, "unit": "psi"}
